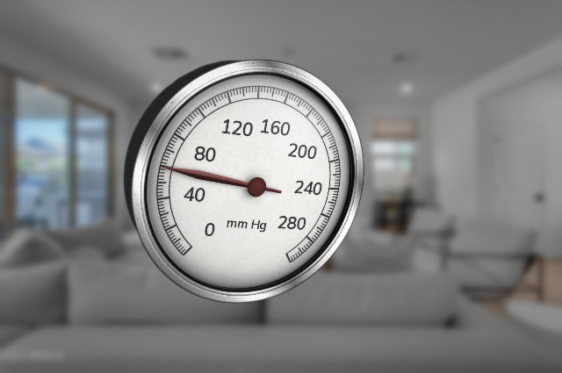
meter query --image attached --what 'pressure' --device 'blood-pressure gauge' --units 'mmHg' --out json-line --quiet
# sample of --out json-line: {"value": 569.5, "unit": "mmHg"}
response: {"value": 60, "unit": "mmHg"}
